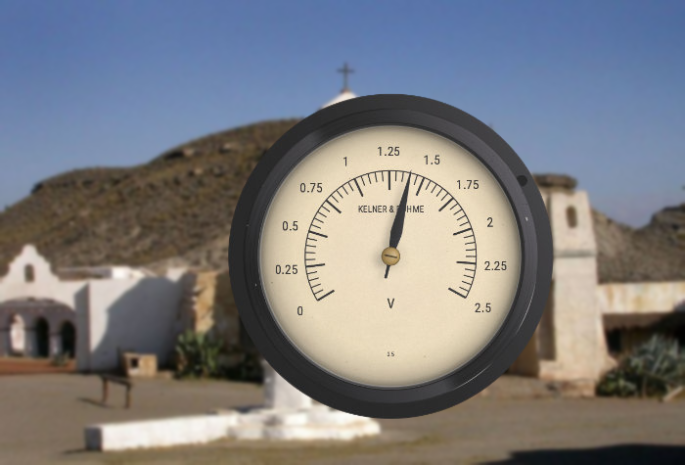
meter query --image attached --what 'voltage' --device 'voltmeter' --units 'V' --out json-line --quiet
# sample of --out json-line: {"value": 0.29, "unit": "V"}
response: {"value": 1.4, "unit": "V"}
